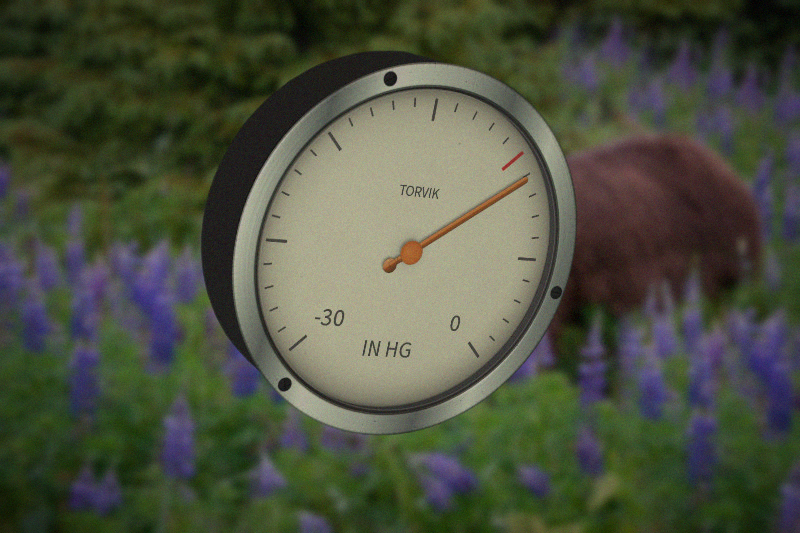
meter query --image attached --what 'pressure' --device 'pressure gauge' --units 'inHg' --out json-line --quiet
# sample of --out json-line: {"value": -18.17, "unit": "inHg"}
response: {"value": -9, "unit": "inHg"}
